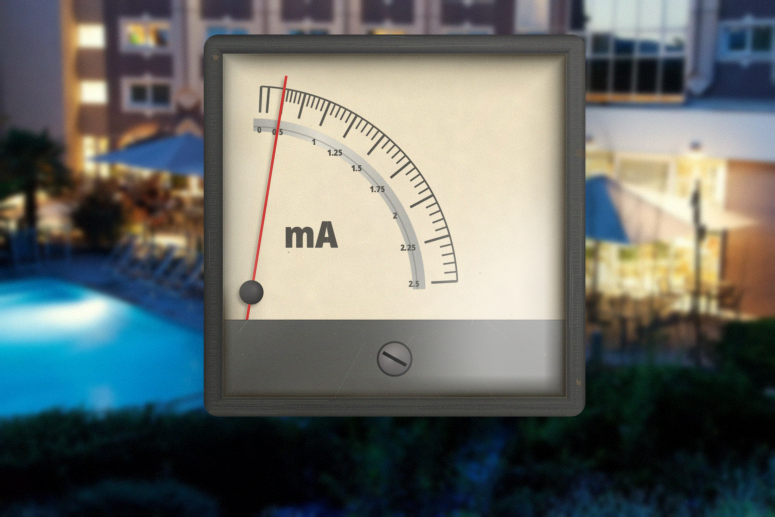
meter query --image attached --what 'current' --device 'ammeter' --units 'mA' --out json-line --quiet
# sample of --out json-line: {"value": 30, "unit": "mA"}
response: {"value": 0.5, "unit": "mA"}
